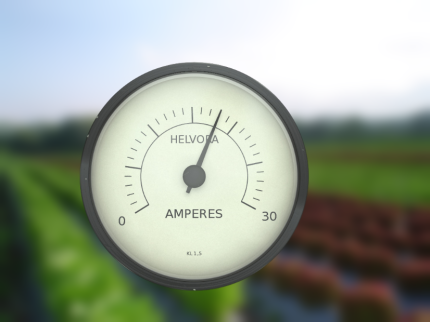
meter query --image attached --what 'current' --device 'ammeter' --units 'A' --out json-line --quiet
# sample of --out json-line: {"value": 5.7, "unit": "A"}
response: {"value": 18, "unit": "A"}
